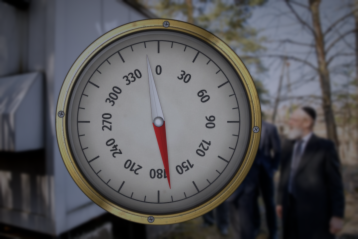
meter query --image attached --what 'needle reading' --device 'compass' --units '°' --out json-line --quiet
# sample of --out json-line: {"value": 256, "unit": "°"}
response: {"value": 170, "unit": "°"}
